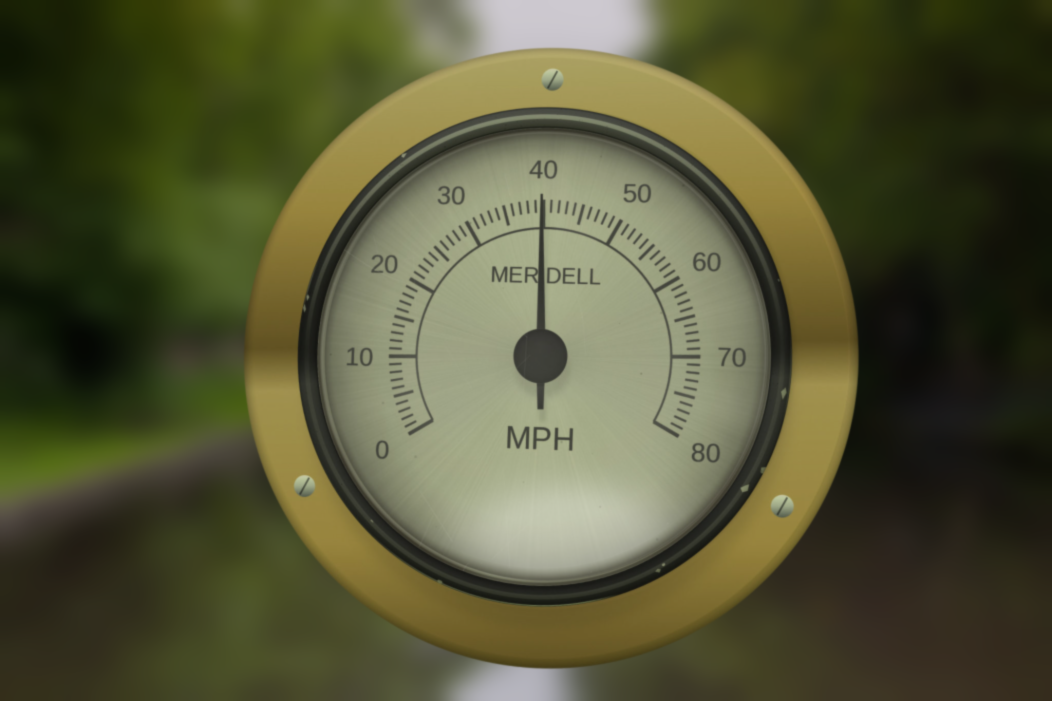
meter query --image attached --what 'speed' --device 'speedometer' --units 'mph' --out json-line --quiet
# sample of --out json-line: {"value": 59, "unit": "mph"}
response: {"value": 40, "unit": "mph"}
